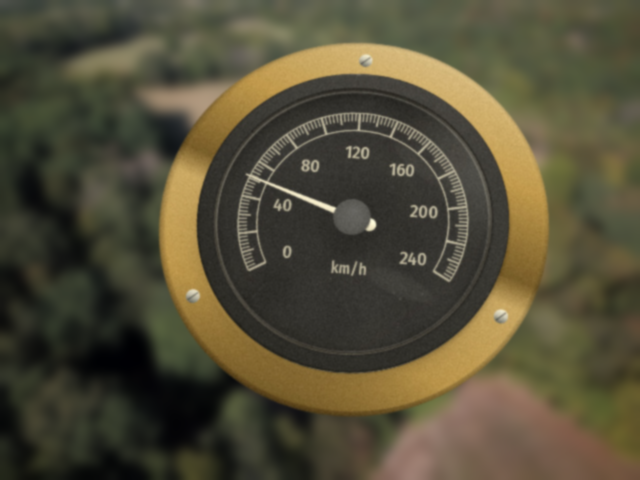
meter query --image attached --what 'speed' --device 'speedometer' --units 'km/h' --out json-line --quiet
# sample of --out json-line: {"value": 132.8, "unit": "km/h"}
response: {"value": 50, "unit": "km/h"}
